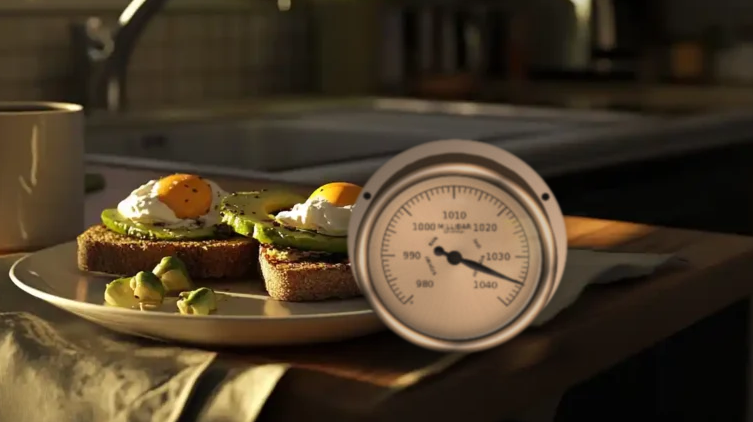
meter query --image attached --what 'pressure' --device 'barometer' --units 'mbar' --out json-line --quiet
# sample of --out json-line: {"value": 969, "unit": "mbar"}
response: {"value": 1035, "unit": "mbar"}
